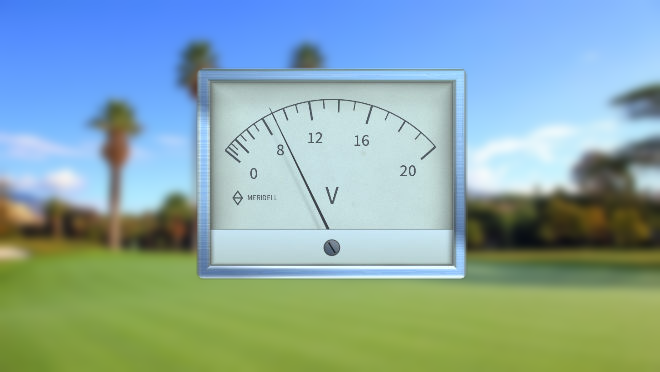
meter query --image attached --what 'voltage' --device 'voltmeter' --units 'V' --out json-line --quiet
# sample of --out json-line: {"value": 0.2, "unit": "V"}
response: {"value": 9, "unit": "V"}
